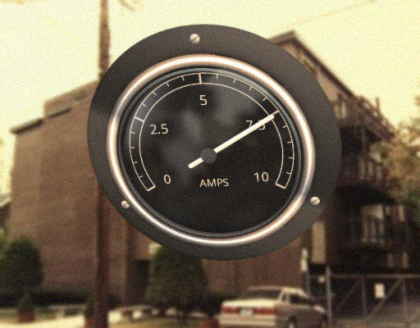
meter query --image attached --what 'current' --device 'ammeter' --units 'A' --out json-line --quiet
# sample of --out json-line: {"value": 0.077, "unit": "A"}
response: {"value": 7.5, "unit": "A"}
